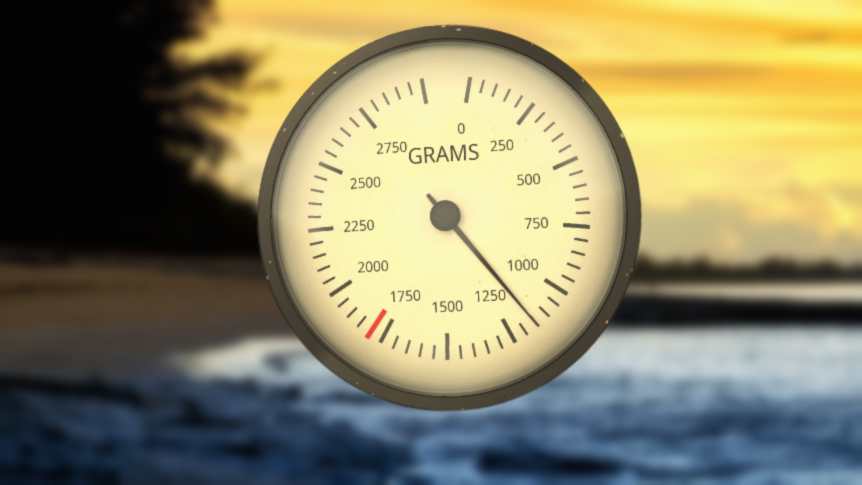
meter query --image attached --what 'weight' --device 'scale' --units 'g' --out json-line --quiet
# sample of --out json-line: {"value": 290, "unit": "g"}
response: {"value": 1150, "unit": "g"}
